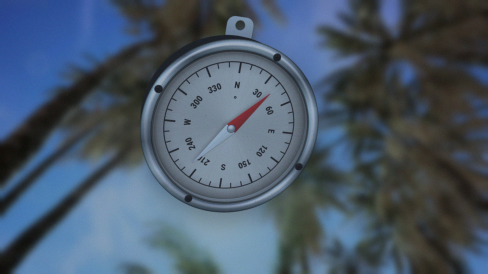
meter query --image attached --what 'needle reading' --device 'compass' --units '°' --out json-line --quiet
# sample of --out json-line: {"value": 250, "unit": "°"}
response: {"value": 40, "unit": "°"}
